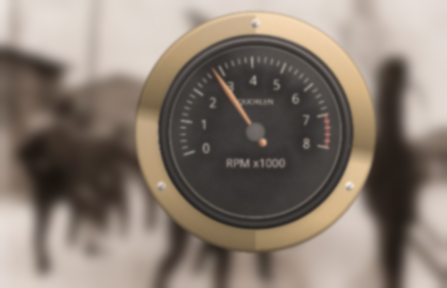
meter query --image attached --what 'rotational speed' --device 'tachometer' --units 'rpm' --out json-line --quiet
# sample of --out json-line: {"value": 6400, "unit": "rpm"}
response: {"value": 2800, "unit": "rpm"}
